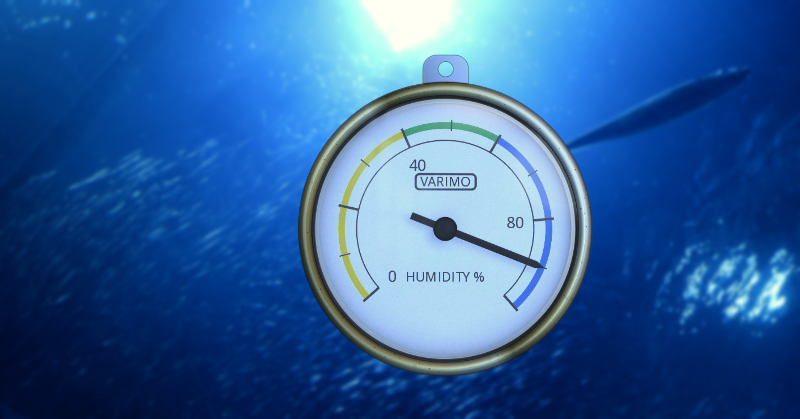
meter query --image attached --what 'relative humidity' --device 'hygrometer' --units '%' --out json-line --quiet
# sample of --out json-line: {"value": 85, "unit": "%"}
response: {"value": 90, "unit": "%"}
